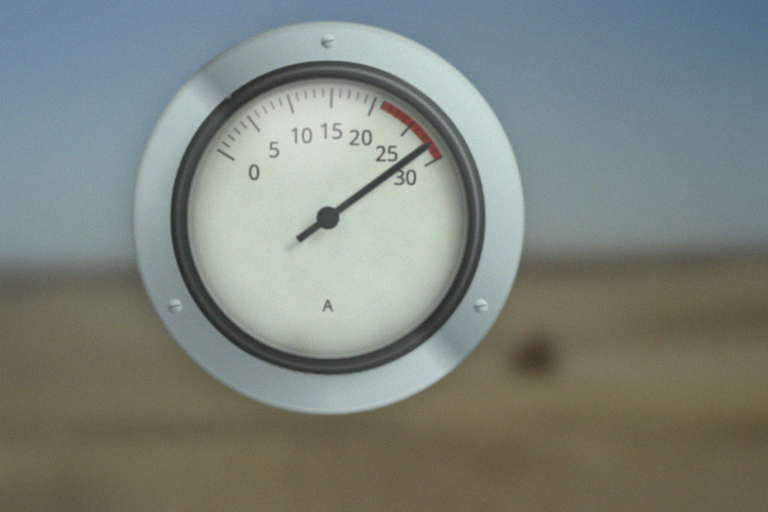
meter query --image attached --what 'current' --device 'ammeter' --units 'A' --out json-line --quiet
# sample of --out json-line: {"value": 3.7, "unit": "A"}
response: {"value": 28, "unit": "A"}
